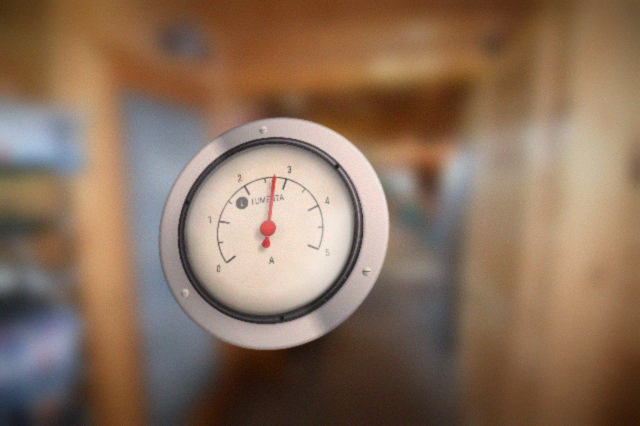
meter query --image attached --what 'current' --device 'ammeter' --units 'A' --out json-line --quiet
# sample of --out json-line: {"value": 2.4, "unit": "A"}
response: {"value": 2.75, "unit": "A"}
